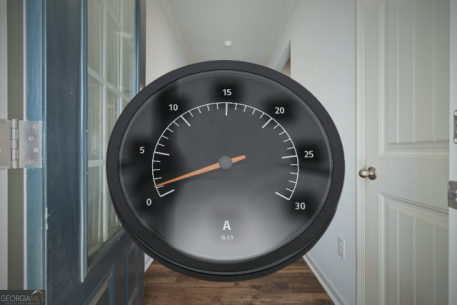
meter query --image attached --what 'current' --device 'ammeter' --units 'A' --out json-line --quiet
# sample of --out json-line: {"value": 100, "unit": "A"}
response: {"value": 1, "unit": "A"}
